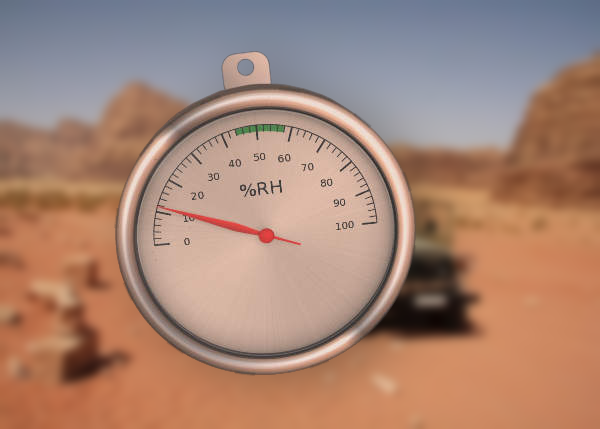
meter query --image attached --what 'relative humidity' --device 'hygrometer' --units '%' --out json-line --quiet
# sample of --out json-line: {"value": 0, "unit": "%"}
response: {"value": 12, "unit": "%"}
